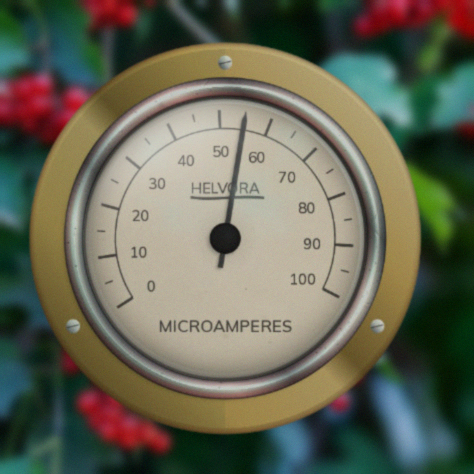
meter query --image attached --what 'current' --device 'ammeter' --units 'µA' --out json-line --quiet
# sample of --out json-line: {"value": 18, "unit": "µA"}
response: {"value": 55, "unit": "µA"}
